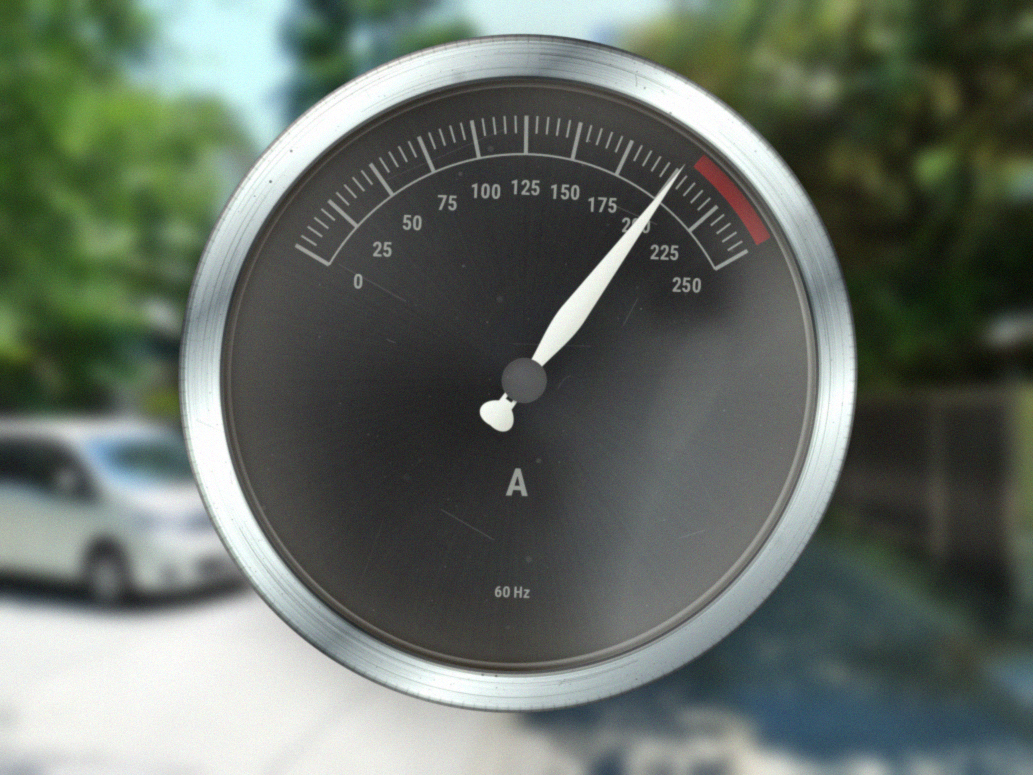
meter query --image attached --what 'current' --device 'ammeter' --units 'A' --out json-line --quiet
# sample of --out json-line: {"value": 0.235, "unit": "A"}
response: {"value": 200, "unit": "A"}
